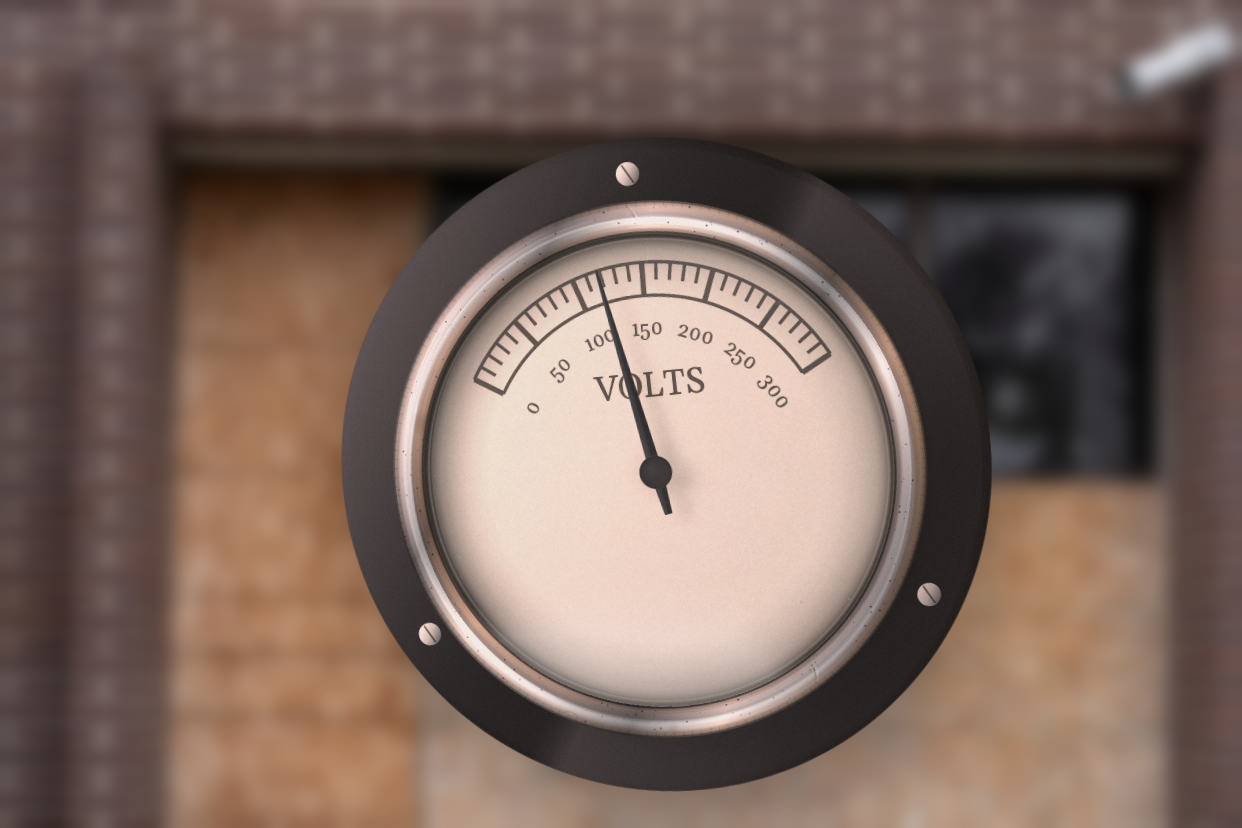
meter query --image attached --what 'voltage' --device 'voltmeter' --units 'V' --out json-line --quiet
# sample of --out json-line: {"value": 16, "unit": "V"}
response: {"value": 120, "unit": "V"}
